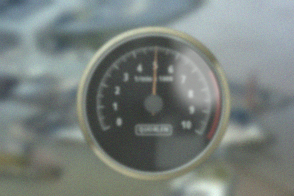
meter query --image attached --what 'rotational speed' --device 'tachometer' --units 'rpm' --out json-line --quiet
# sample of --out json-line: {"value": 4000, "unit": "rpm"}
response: {"value": 5000, "unit": "rpm"}
